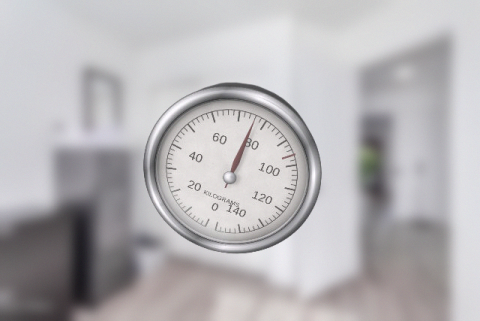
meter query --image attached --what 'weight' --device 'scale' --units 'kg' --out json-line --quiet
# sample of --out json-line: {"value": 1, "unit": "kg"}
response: {"value": 76, "unit": "kg"}
